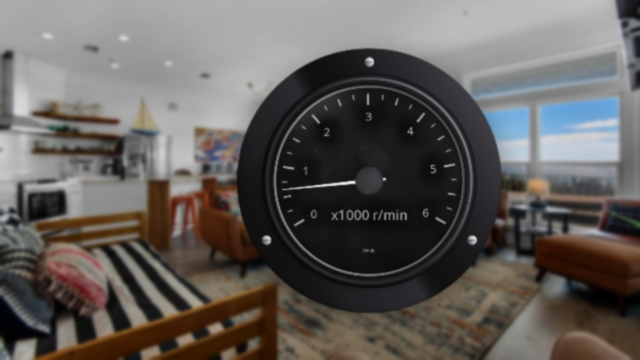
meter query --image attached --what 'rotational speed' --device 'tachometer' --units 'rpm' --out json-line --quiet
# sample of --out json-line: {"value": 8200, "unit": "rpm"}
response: {"value": 625, "unit": "rpm"}
